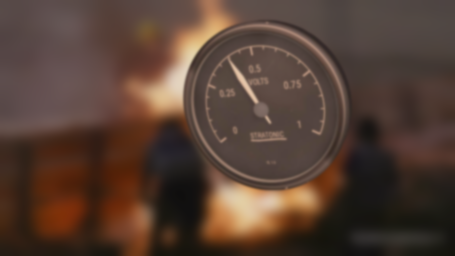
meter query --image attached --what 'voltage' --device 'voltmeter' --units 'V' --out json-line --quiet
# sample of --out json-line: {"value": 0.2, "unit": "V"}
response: {"value": 0.4, "unit": "V"}
